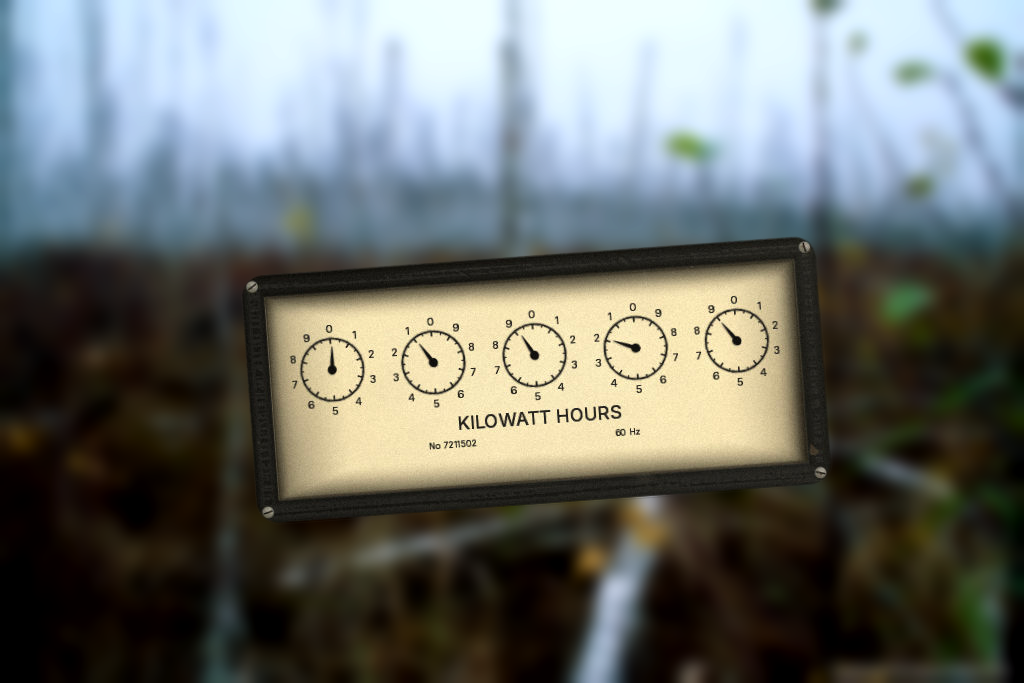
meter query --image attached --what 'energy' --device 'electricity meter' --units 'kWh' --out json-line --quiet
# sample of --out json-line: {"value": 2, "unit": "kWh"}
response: {"value": 919, "unit": "kWh"}
